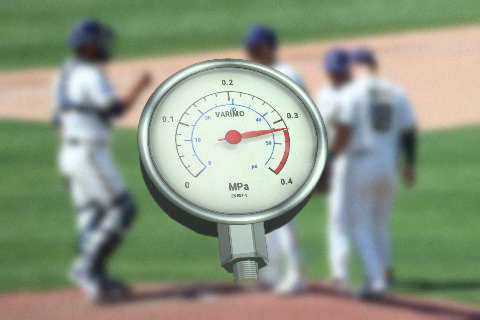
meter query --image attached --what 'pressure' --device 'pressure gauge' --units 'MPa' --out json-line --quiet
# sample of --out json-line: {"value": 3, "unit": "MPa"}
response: {"value": 0.32, "unit": "MPa"}
